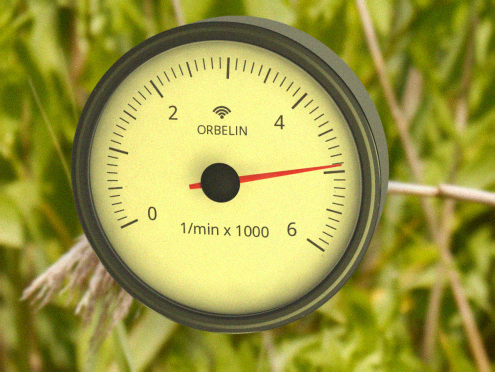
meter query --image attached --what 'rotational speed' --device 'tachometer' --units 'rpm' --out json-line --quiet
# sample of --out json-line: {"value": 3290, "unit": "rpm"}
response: {"value": 4900, "unit": "rpm"}
